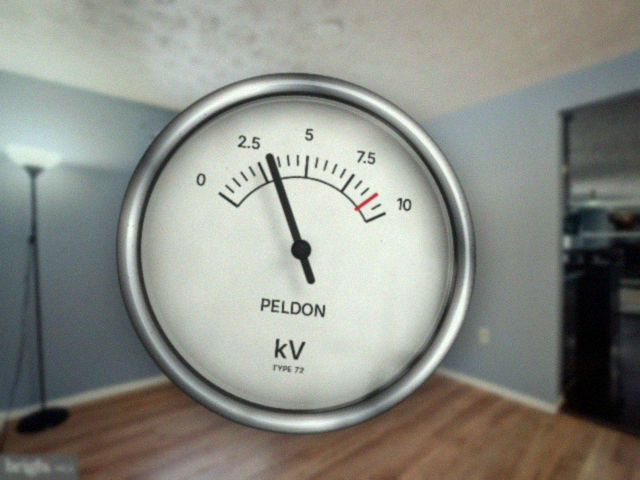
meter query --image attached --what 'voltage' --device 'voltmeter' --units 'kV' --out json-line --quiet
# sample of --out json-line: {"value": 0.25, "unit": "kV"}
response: {"value": 3, "unit": "kV"}
